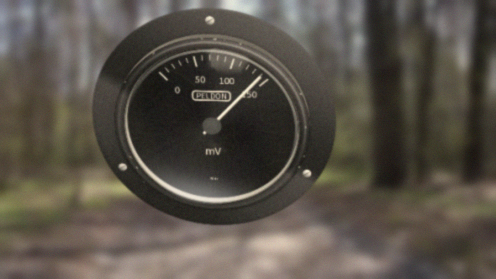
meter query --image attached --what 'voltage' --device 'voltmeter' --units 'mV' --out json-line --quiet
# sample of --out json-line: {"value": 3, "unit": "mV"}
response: {"value": 140, "unit": "mV"}
